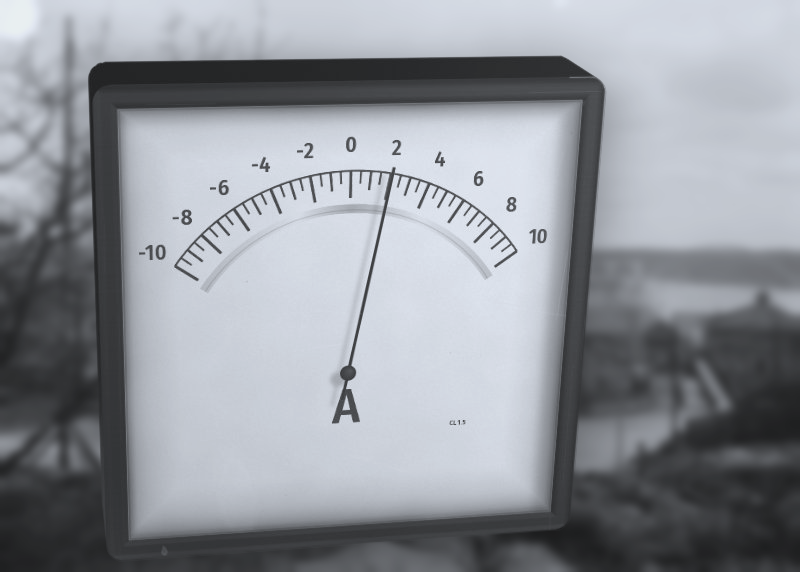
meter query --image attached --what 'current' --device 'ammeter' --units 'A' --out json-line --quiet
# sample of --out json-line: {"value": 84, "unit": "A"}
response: {"value": 2, "unit": "A"}
